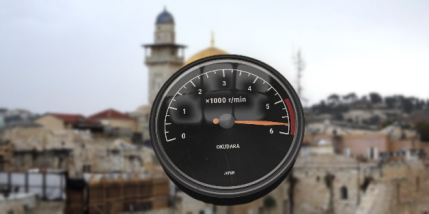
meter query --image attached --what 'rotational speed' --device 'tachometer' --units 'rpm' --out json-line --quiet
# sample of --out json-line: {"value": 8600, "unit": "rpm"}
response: {"value": 5750, "unit": "rpm"}
